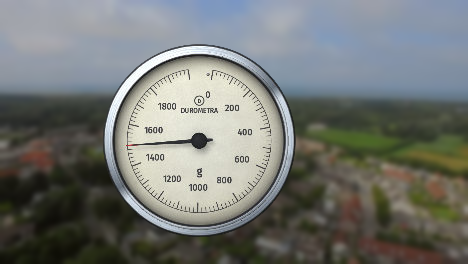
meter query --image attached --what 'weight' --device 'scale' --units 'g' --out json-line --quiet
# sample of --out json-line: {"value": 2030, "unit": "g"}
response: {"value": 1500, "unit": "g"}
